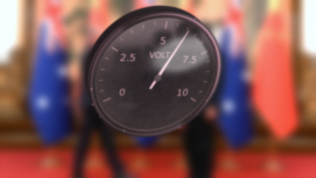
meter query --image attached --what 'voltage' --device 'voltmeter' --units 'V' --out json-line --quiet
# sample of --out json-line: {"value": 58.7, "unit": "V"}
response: {"value": 6, "unit": "V"}
